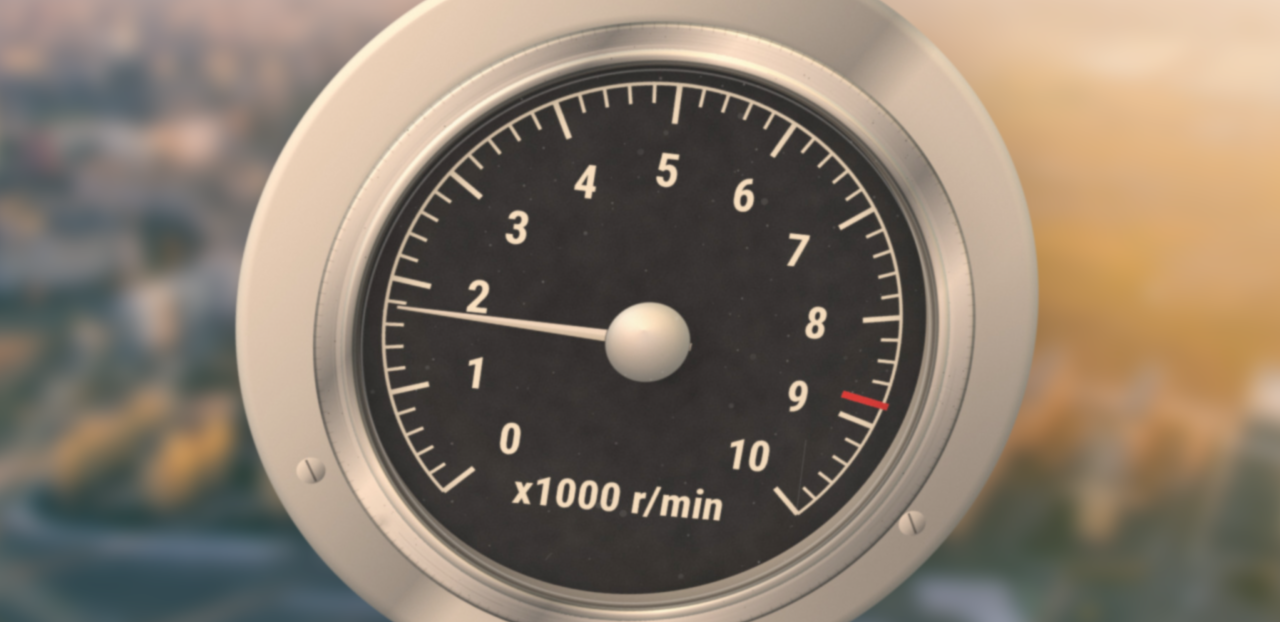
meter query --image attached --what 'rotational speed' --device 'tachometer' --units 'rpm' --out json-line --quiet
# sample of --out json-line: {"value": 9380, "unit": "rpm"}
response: {"value": 1800, "unit": "rpm"}
